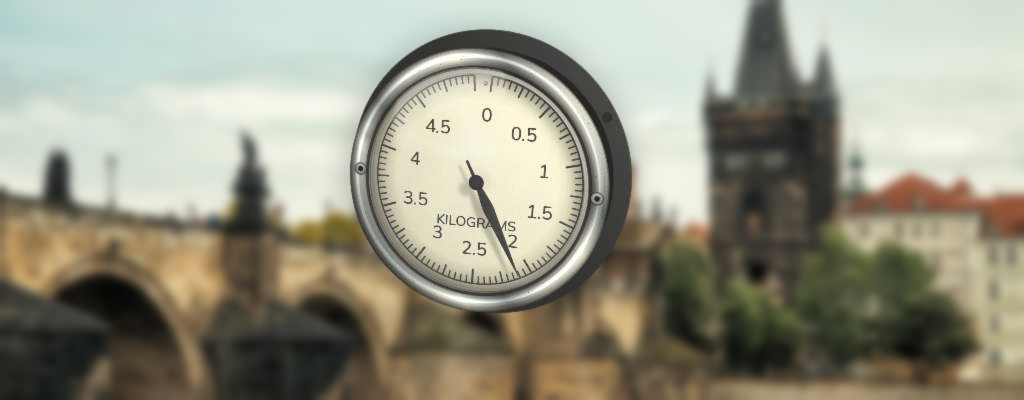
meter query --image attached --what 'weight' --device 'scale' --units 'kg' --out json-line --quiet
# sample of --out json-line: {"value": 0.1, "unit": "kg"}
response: {"value": 2.1, "unit": "kg"}
